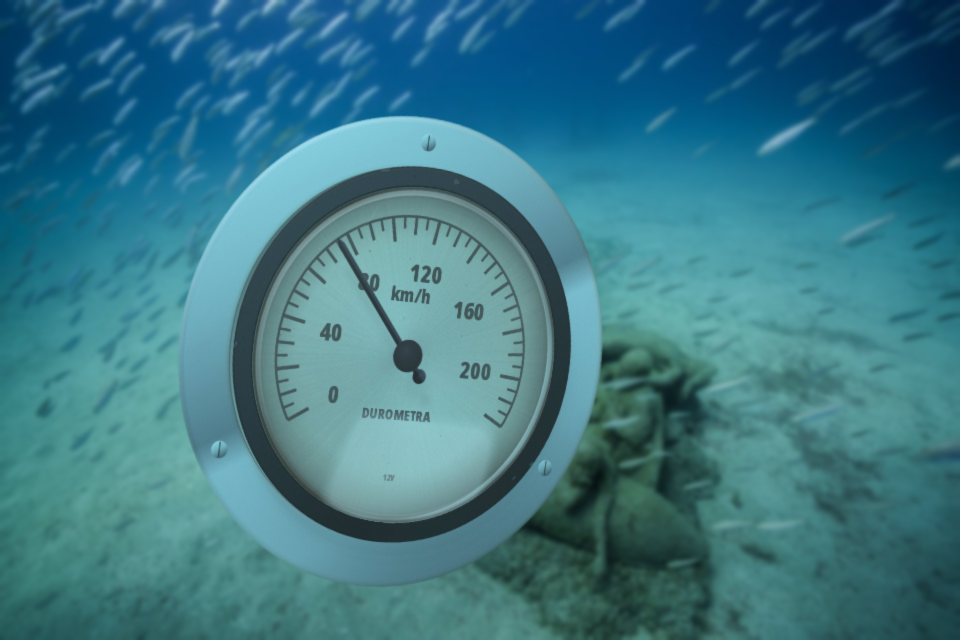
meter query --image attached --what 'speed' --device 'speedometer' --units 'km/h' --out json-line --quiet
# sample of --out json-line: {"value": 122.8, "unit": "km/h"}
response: {"value": 75, "unit": "km/h"}
